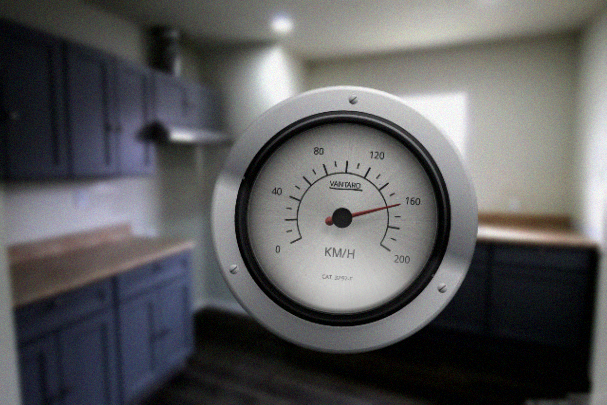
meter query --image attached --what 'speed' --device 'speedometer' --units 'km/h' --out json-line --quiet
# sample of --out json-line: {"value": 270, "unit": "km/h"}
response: {"value": 160, "unit": "km/h"}
